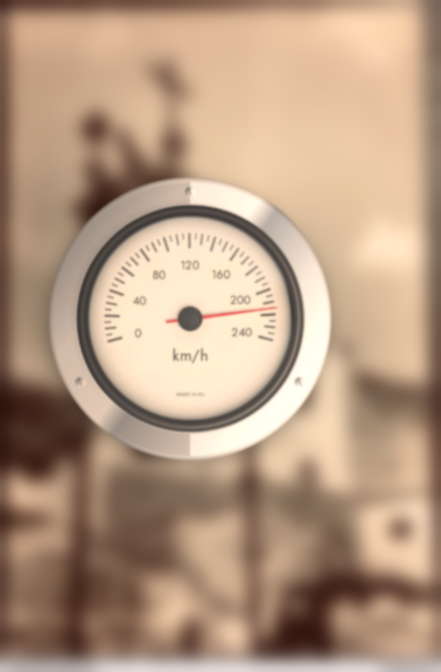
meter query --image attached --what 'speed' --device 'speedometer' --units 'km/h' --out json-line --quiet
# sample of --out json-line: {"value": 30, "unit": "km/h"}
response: {"value": 215, "unit": "km/h"}
